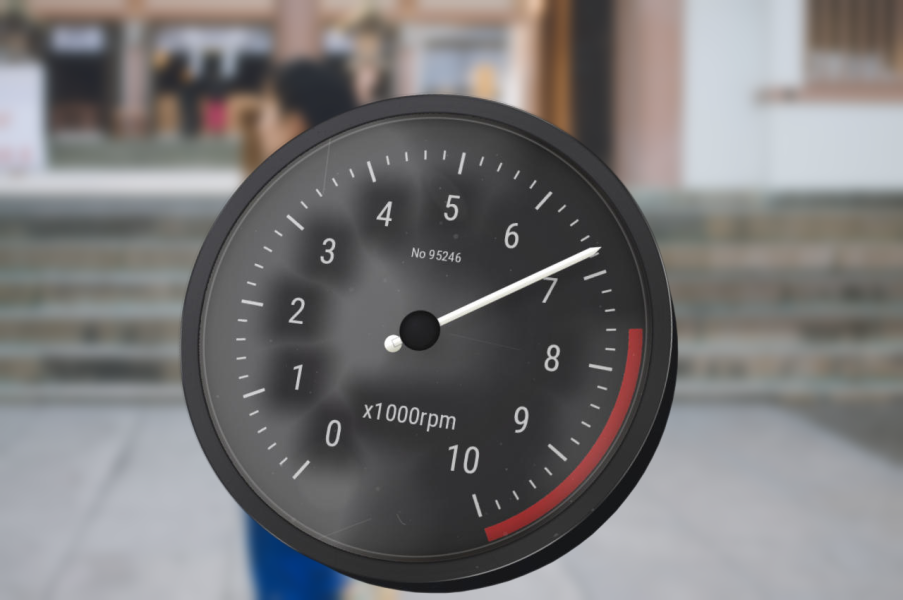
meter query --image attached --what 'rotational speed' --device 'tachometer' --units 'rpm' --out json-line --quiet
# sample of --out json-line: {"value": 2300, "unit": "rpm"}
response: {"value": 6800, "unit": "rpm"}
